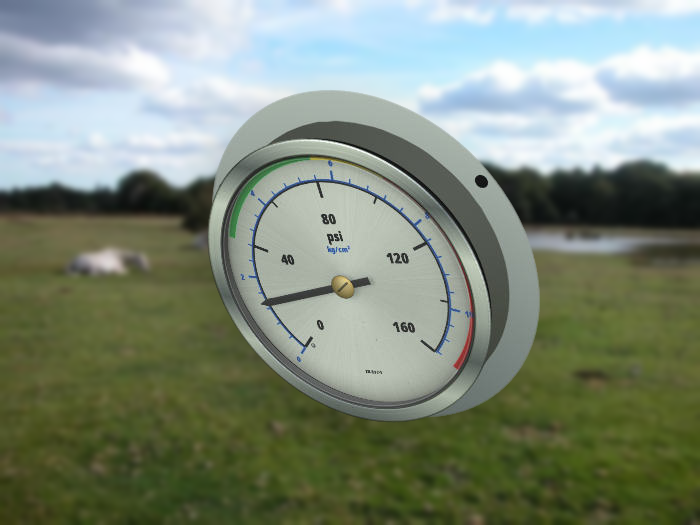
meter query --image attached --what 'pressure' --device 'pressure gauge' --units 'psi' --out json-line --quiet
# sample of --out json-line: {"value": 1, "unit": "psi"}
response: {"value": 20, "unit": "psi"}
